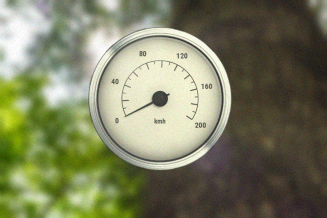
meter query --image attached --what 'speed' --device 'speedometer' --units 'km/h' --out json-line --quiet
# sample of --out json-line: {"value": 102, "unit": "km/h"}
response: {"value": 0, "unit": "km/h"}
